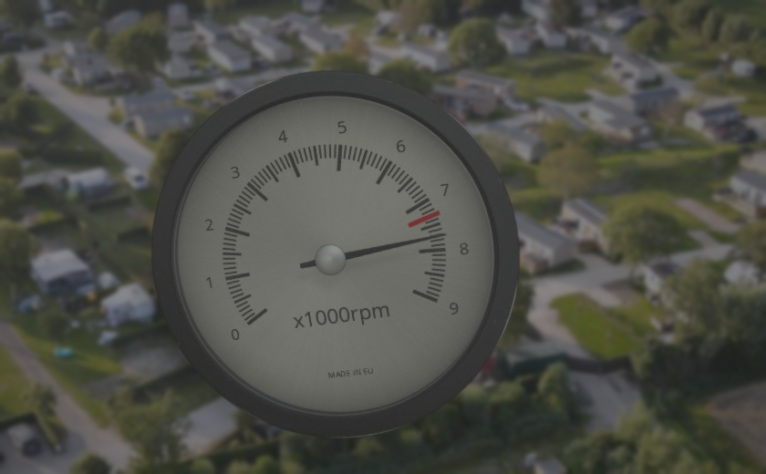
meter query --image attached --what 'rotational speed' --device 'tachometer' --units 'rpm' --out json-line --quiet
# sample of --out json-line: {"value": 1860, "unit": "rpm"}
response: {"value": 7700, "unit": "rpm"}
